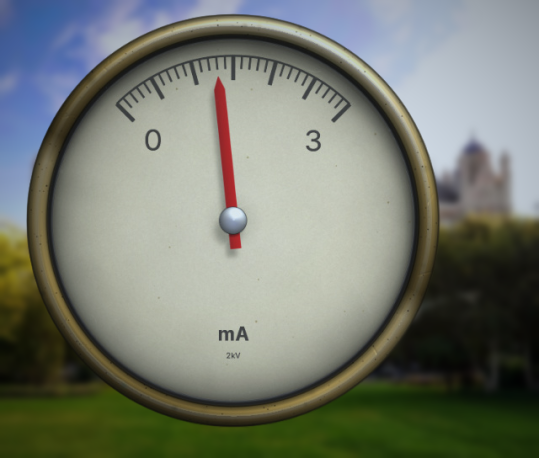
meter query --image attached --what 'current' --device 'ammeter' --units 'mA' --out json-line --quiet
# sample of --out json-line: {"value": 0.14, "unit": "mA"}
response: {"value": 1.3, "unit": "mA"}
